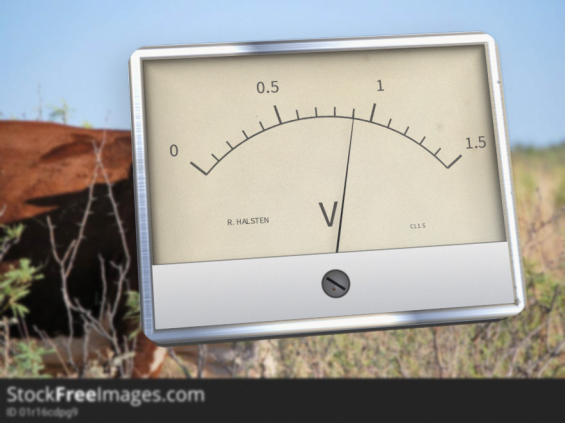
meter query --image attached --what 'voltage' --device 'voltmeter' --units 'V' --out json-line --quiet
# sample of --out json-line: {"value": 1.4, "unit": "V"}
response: {"value": 0.9, "unit": "V"}
